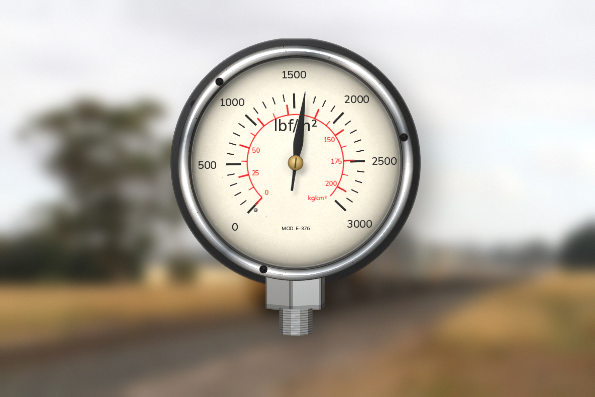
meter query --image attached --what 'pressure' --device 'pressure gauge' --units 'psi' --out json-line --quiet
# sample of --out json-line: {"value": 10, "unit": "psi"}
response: {"value": 1600, "unit": "psi"}
